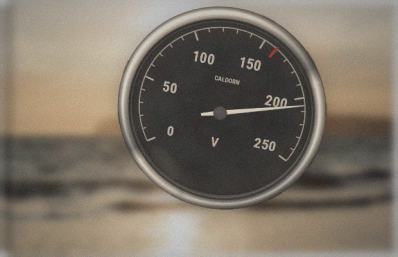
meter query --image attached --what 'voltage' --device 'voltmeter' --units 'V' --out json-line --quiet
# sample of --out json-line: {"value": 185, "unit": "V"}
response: {"value": 205, "unit": "V"}
